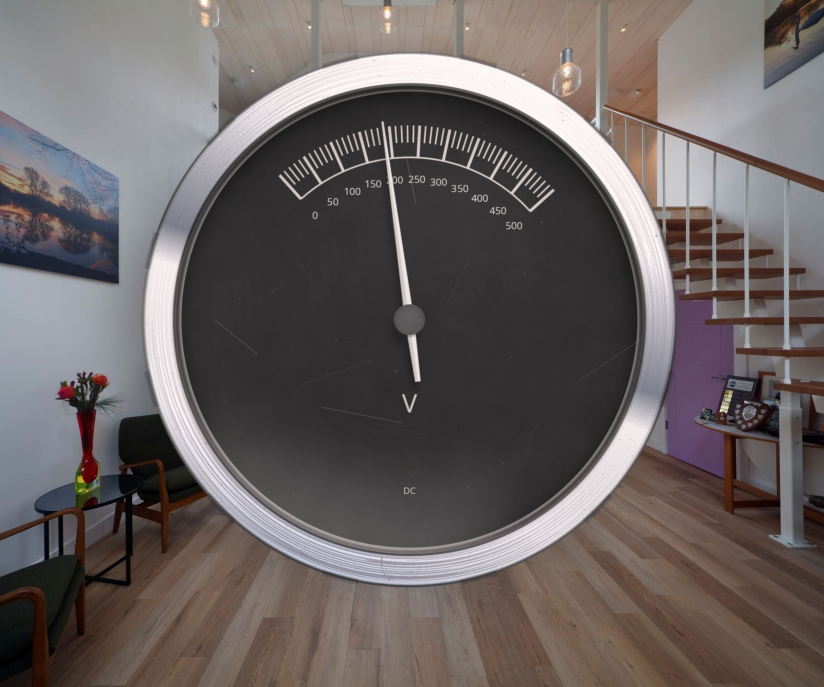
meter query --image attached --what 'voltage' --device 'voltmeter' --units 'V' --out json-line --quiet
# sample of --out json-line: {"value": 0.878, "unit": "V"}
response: {"value": 190, "unit": "V"}
